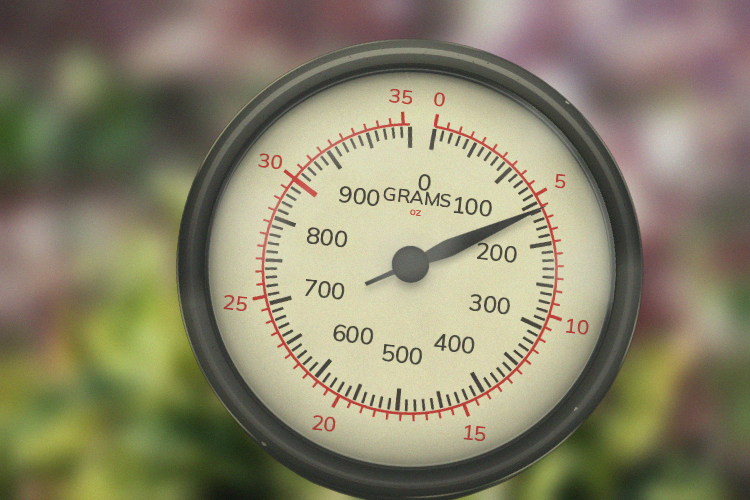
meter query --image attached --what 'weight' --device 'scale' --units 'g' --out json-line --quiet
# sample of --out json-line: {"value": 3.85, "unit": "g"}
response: {"value": 160, "unit": "g"}
